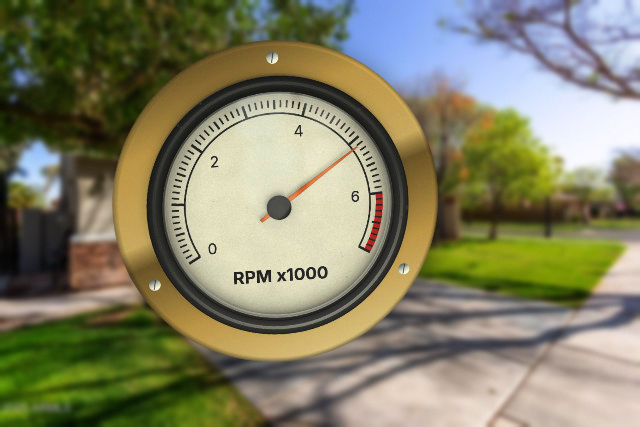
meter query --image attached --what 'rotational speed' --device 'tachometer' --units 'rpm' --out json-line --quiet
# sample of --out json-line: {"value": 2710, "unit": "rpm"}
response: {"value": 5100, "unit": "rpm"}
